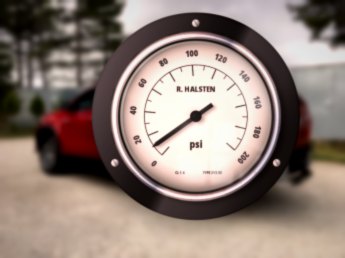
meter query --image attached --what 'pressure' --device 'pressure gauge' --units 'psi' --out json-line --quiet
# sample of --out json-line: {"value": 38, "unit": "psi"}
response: {"value": 10, "unit": "psi"}
